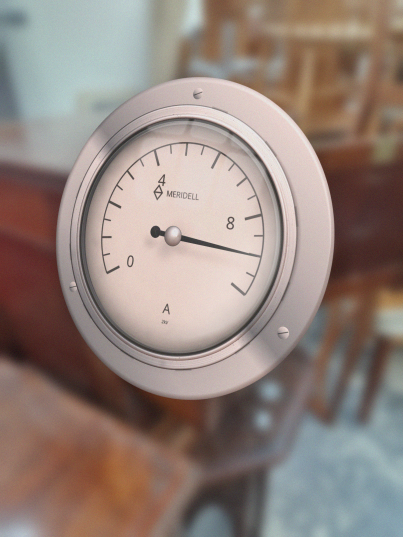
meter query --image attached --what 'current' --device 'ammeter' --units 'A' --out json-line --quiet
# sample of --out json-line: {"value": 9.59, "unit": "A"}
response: {"value": 9, "unit": "A"}
